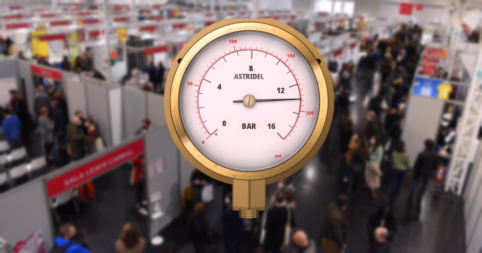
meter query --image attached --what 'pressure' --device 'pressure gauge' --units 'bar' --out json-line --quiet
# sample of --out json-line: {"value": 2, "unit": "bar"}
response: {"value": 13, "unit": "bar"}
